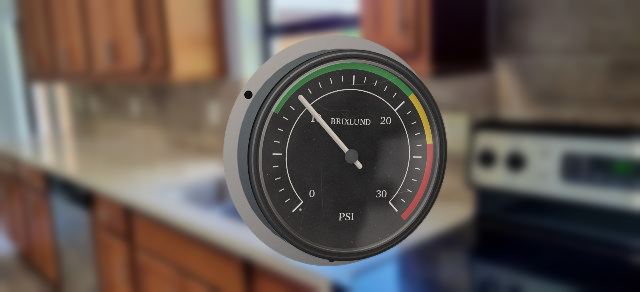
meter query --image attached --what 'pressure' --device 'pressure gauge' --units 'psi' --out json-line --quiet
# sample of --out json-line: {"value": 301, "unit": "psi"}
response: {"value": 10, "unit": "psi"}
